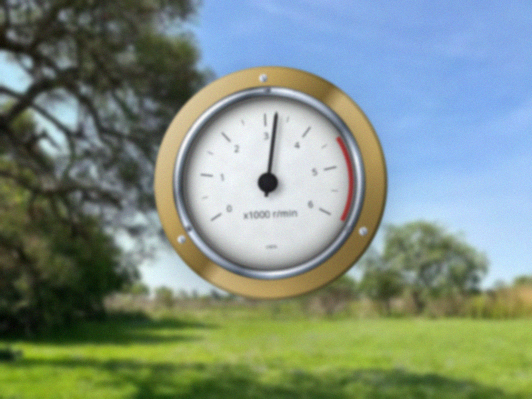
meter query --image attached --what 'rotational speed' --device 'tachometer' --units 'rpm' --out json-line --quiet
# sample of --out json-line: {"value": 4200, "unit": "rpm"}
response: {"value": 3250, "unit": "rpm"}
